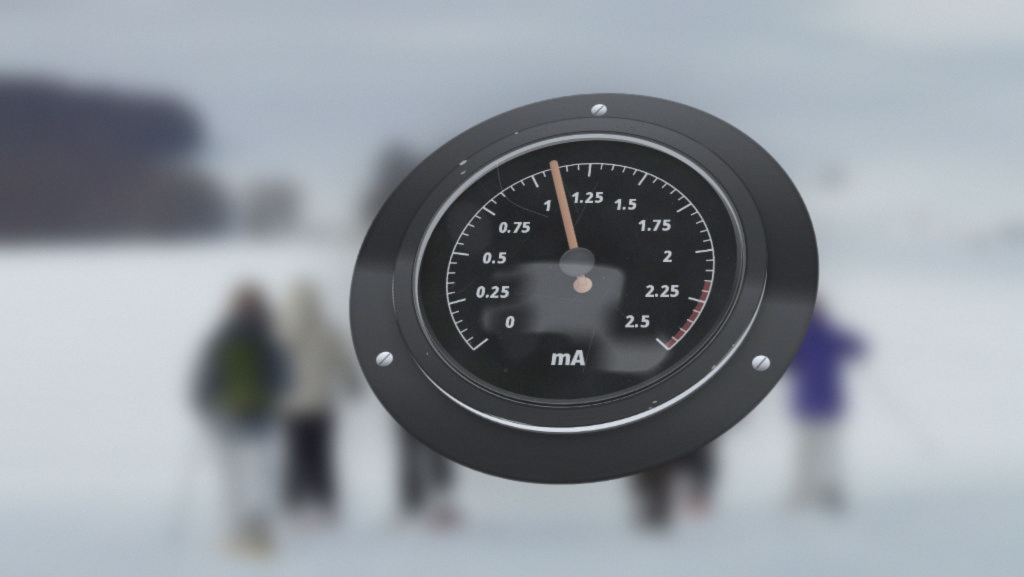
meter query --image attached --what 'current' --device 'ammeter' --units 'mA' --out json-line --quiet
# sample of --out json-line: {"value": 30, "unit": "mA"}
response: {"value": 1.1, "unit": "mA"}
